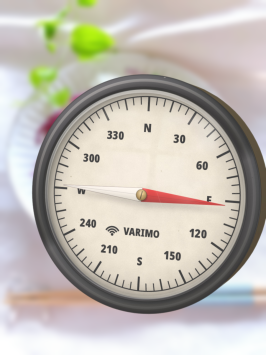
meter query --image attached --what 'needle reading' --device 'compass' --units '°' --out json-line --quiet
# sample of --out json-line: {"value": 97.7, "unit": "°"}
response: {"value": 92.5, "unit": "°"}
